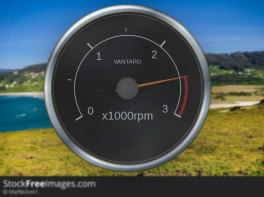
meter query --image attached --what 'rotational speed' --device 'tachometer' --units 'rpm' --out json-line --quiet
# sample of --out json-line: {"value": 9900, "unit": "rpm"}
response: {"value": 2500, "unit": "rpm"}
